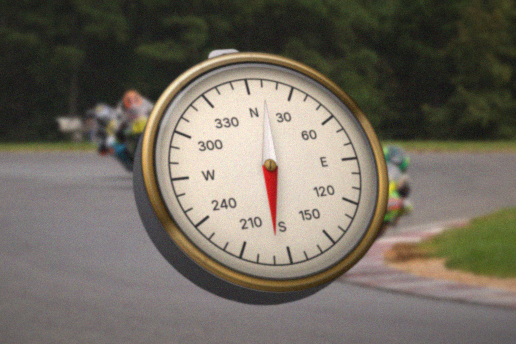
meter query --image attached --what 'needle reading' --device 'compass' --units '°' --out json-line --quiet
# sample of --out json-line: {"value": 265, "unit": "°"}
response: {"value": 190, "unit": "°"}
